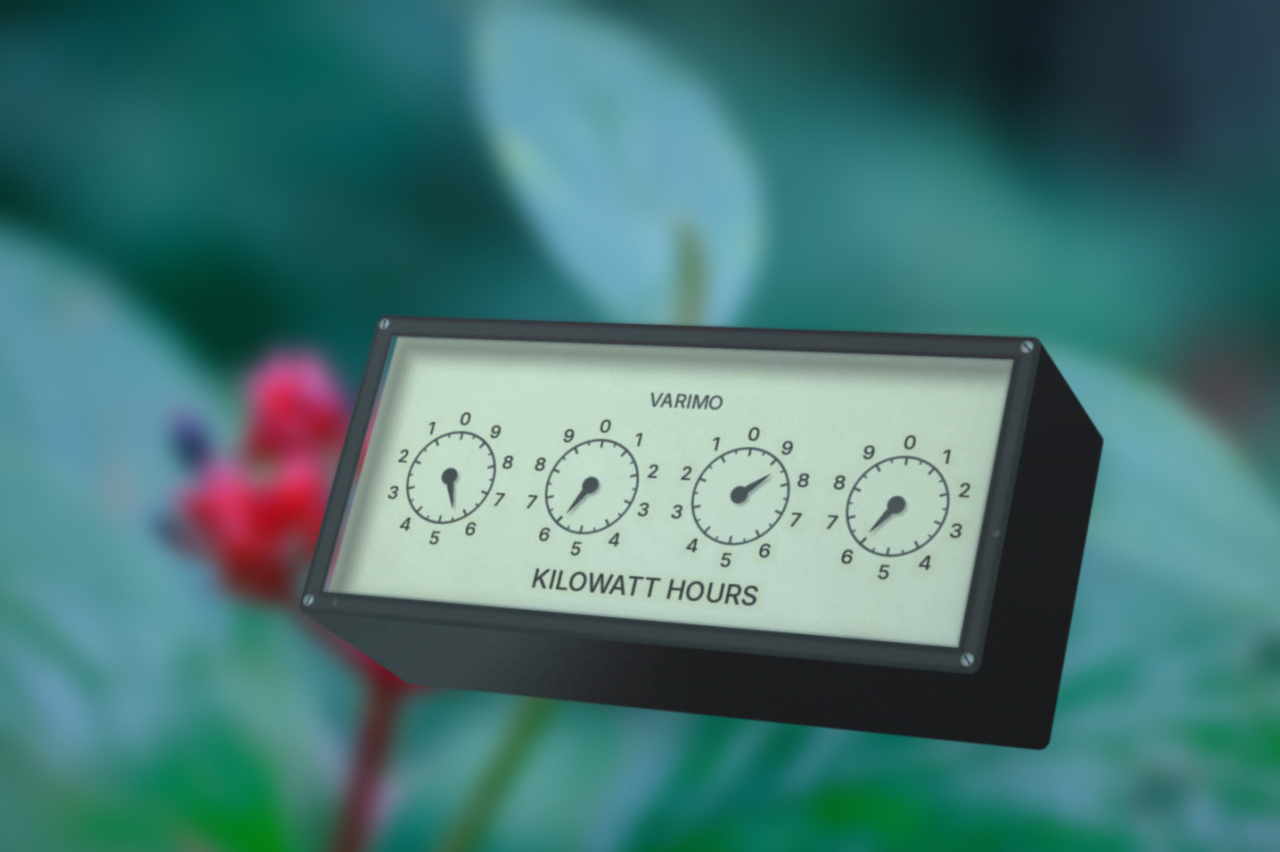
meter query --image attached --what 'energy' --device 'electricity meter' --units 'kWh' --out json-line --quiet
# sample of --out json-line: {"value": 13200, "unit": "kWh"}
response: {"value": 5586, "unit": "kWh"}
